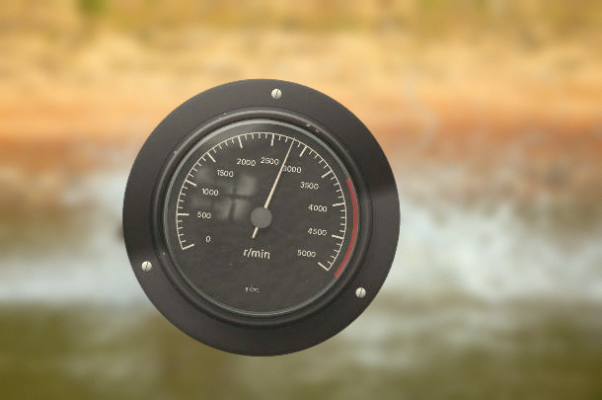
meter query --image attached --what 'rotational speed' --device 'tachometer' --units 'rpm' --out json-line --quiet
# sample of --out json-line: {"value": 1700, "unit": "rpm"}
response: {"value": 2800, "unit": "rpm"}
